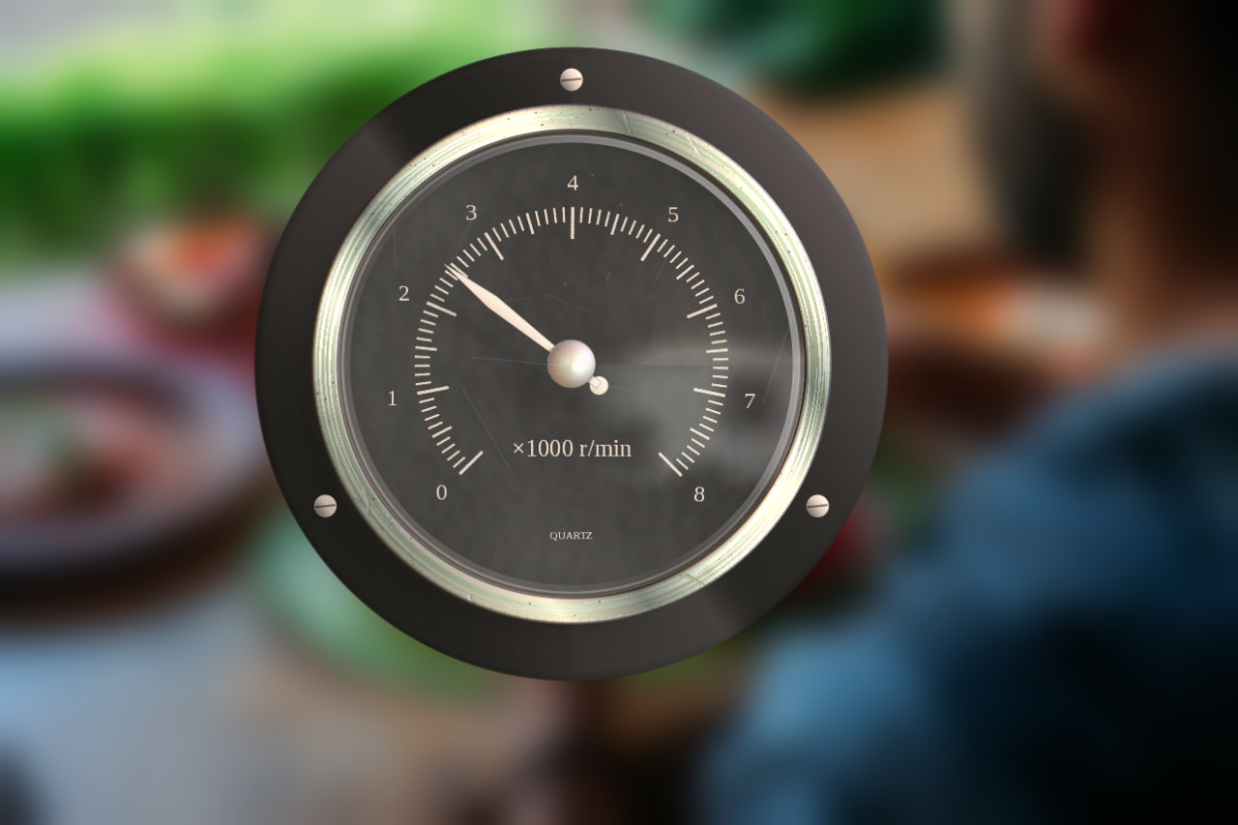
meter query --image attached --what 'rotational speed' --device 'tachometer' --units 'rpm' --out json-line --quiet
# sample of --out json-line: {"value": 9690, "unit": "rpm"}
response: {"value": 2450, "unit": "rpm"}
